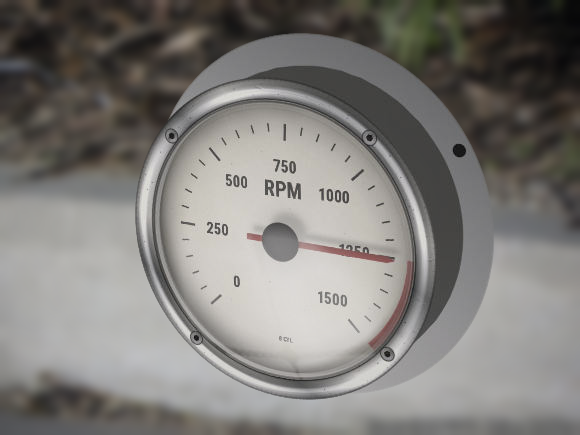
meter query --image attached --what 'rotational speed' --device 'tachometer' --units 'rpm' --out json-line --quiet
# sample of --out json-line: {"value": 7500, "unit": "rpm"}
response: {"value": 1250, "unit": "rpm"}
